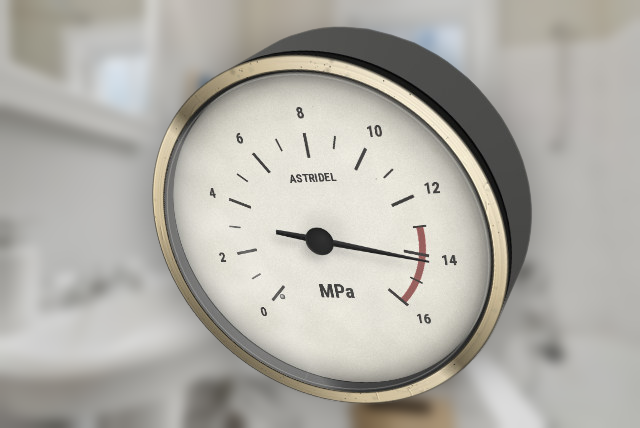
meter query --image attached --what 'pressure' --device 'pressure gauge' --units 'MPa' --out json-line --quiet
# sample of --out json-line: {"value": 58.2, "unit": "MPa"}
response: {"value": 14, "unit": "MPa"}
